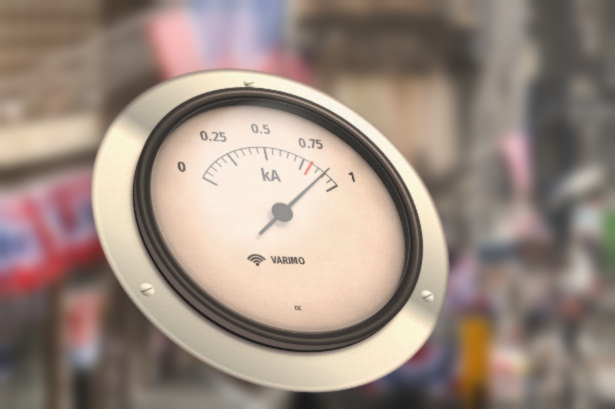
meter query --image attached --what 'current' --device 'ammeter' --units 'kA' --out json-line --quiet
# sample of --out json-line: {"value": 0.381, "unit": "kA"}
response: {"value": 0.9, "unit": "kA"}
